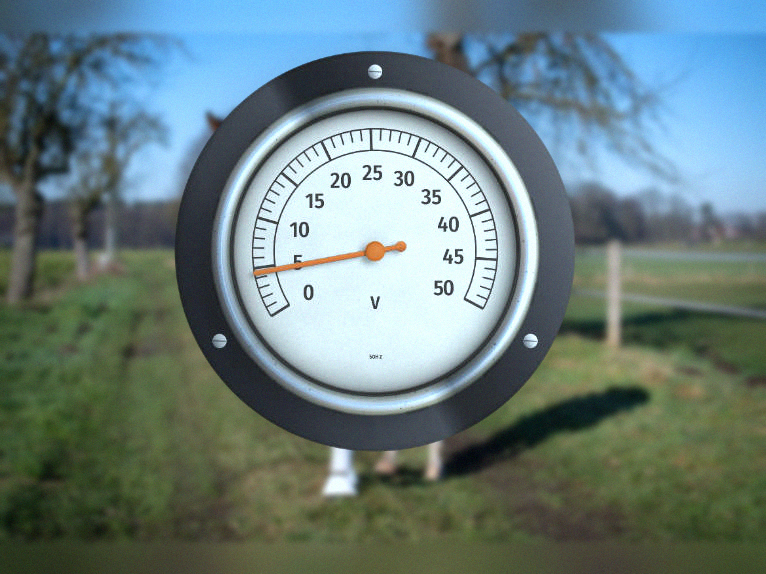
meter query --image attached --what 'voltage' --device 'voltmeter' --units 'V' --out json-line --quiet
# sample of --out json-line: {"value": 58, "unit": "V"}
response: {"value": 4.5, "unit": "V"}
